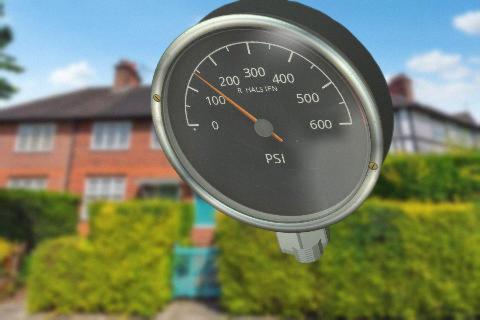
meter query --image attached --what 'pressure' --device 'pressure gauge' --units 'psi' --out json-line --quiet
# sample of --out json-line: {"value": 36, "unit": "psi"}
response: {"value": 150, "unit": "psi"}
